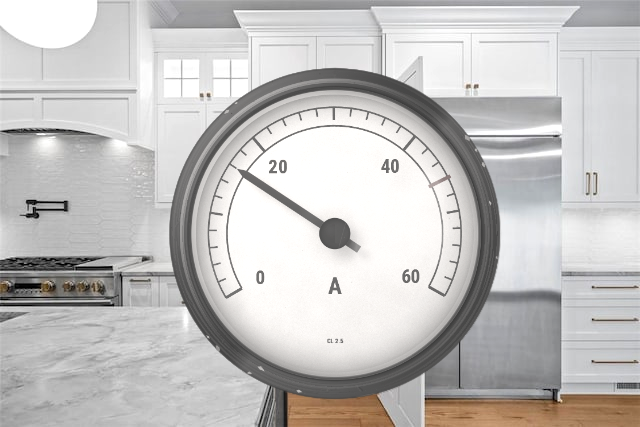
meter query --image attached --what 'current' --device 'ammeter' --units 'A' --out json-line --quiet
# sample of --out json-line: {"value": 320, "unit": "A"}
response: {"value": 16, "unit": "A"}
